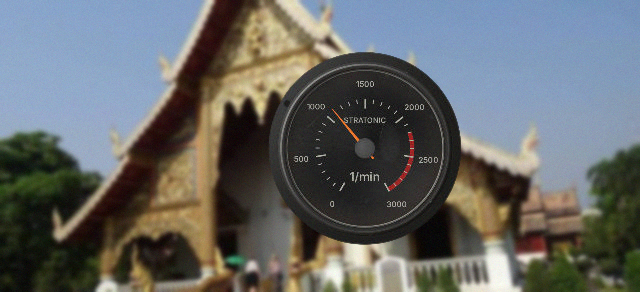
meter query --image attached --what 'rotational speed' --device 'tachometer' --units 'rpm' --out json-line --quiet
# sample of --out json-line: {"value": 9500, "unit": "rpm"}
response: {"value": 1100, "unit": "rpm"}
